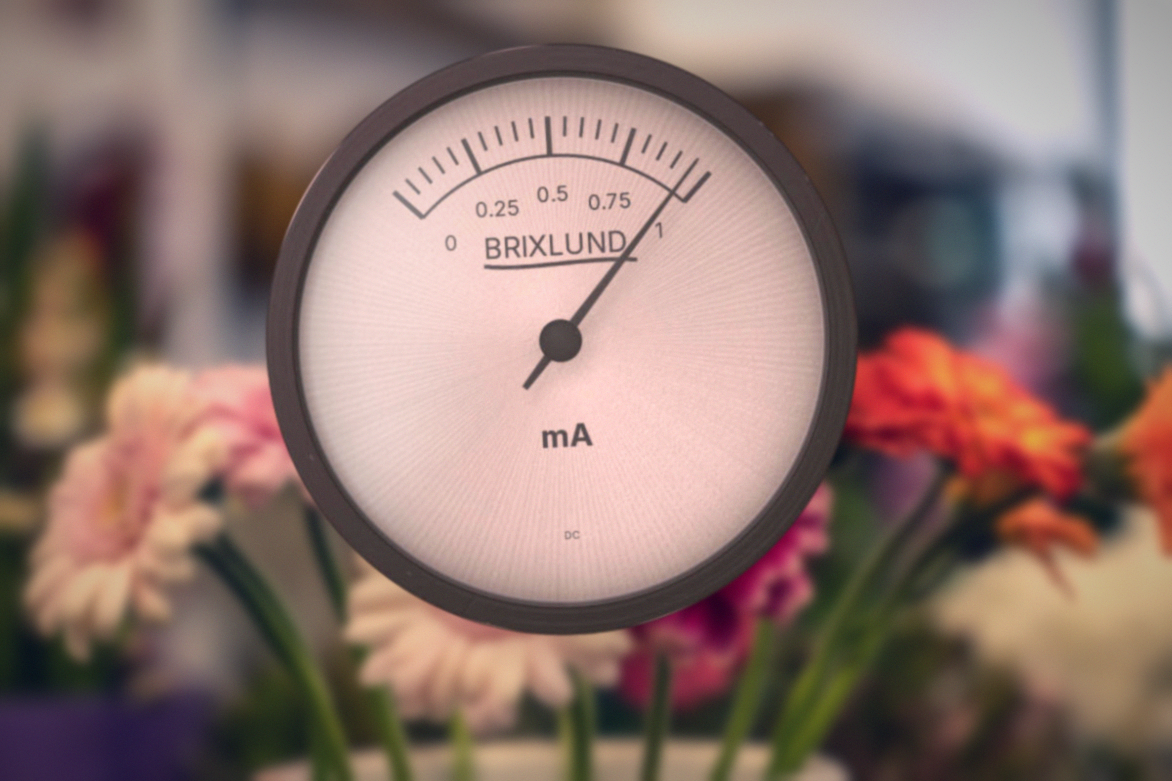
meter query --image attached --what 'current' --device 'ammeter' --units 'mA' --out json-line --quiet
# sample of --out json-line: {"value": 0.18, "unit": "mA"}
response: {"value": 0.95, "unit": "mA"}
